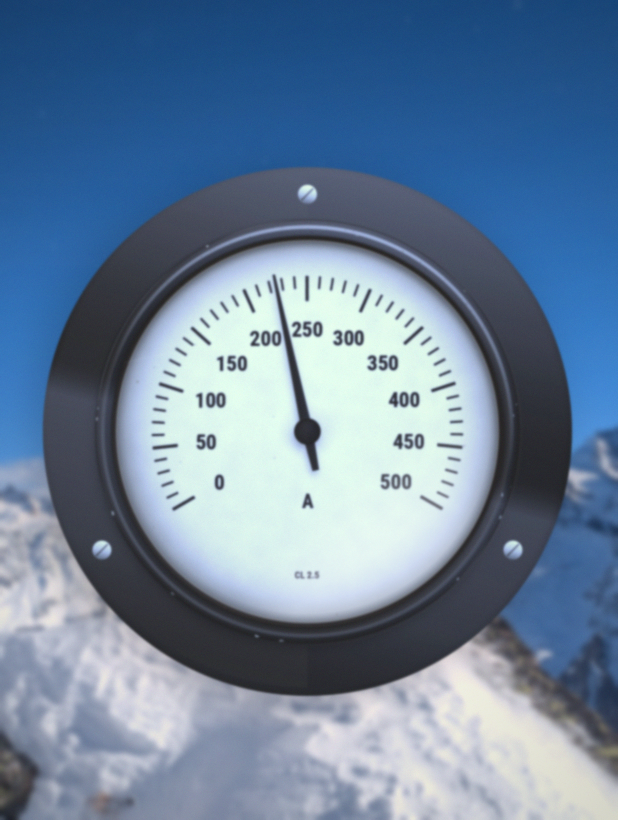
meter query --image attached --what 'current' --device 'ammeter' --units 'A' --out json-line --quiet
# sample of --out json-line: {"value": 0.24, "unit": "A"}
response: {"value": 225, "unit": "A"}
